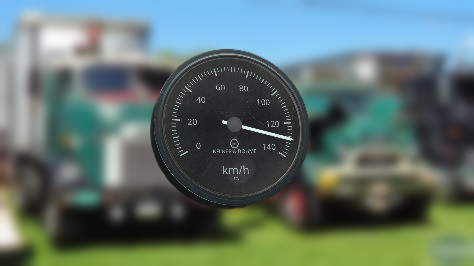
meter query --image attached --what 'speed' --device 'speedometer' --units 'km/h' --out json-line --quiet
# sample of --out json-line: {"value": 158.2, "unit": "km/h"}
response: {"value": 130, "unit": "km/h"}
